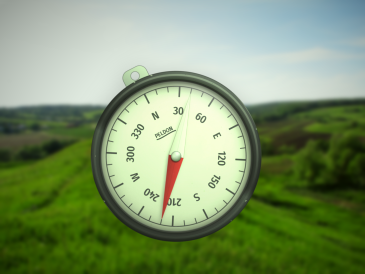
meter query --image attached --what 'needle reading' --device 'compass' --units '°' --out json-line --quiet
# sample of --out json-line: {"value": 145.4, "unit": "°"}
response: {"value": 220, "unit": "°"}
